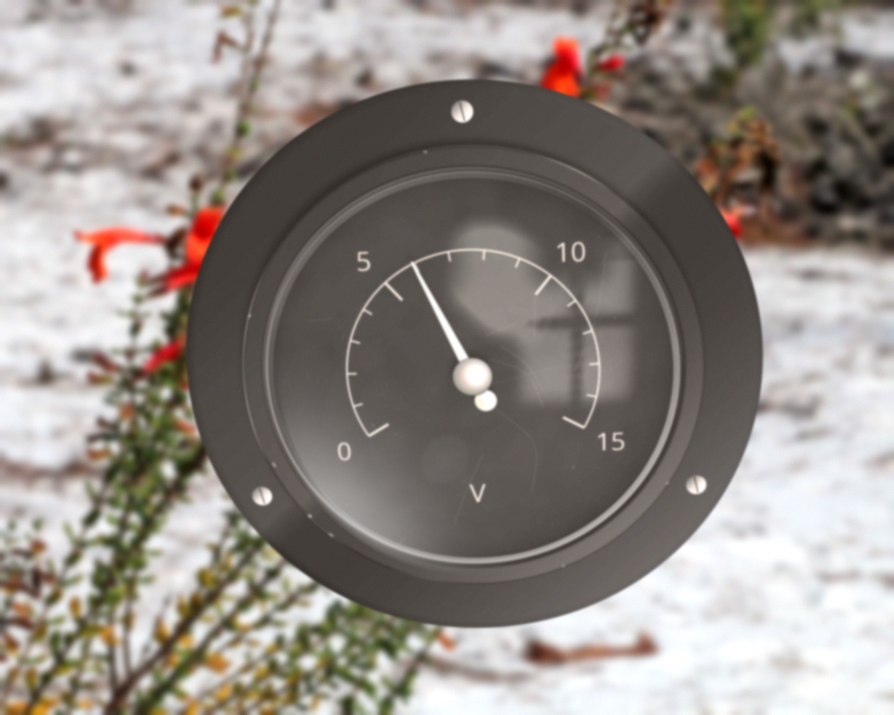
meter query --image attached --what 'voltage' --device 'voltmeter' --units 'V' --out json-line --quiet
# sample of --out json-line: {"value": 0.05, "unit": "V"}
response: {"value": 6, "unit": "V"}
